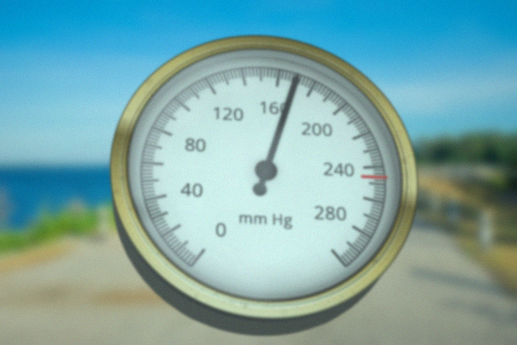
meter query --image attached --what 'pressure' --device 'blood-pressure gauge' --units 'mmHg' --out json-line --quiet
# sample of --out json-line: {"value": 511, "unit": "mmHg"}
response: {"value": 170, "unit": "mmHg"}
